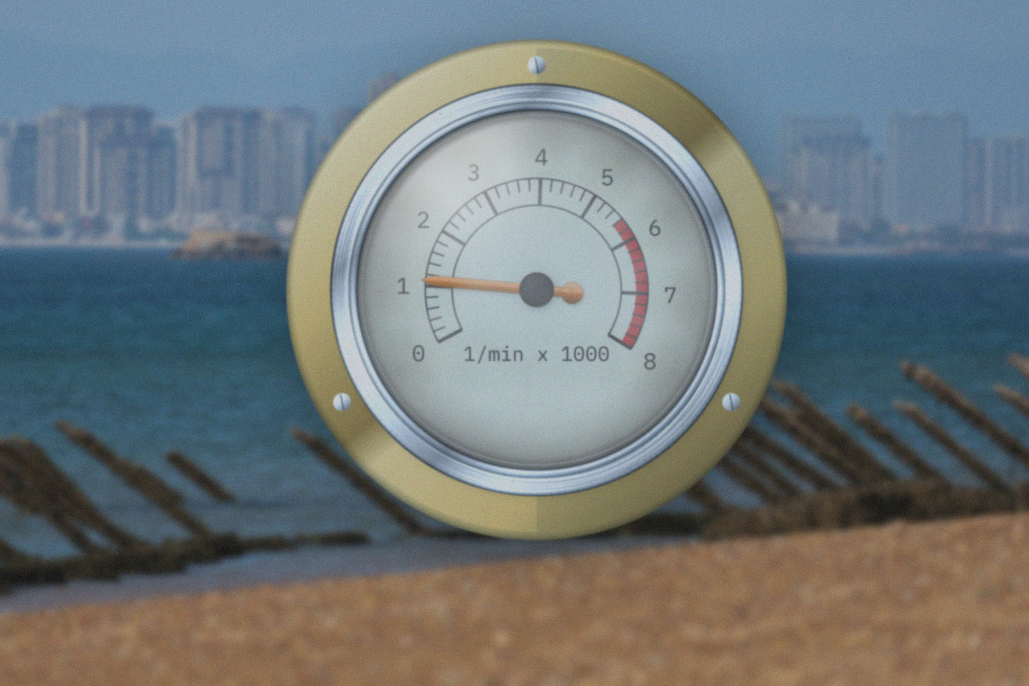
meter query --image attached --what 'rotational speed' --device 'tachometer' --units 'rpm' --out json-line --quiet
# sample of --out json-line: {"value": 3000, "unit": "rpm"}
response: {"value": 1100, "unit": "rpm"}
